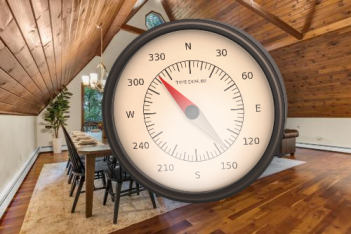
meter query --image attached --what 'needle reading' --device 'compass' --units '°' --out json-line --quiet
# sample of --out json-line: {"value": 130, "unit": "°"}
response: {"value": 320, "unit": "°"}
